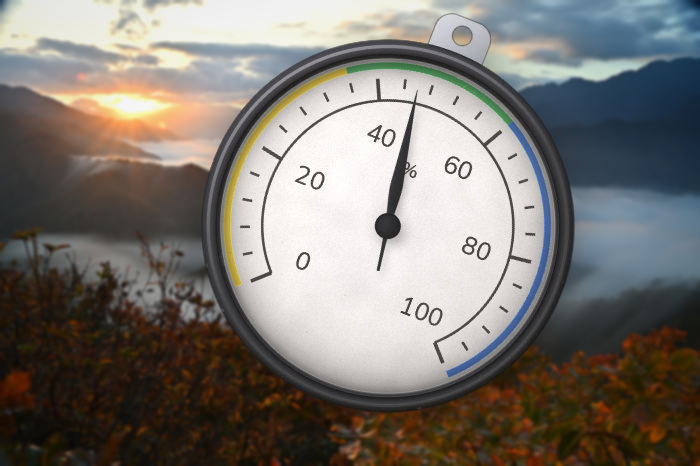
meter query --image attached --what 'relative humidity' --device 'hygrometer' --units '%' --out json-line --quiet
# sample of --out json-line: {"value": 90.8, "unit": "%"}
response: {"value": 46, "unit": "%"}
